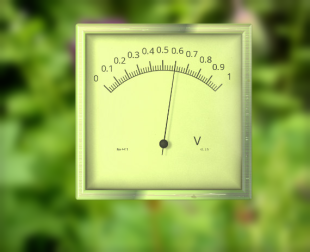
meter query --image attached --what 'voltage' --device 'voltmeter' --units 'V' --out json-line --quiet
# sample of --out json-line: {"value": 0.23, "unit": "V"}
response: {"value": 0.6, "unit": "V"}
